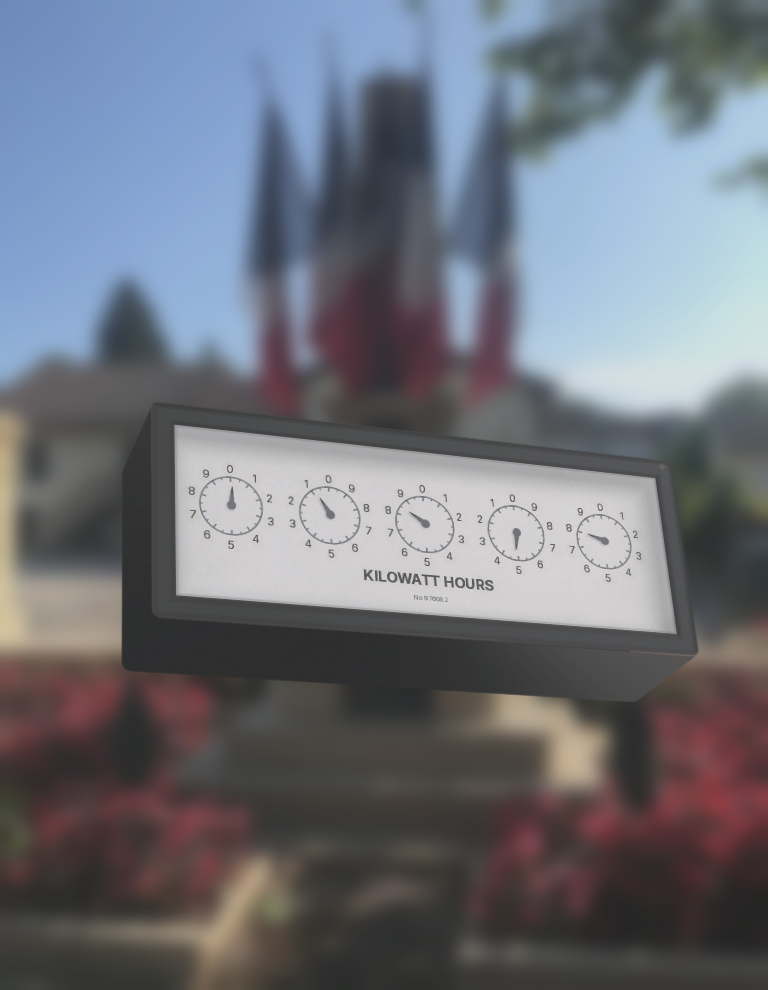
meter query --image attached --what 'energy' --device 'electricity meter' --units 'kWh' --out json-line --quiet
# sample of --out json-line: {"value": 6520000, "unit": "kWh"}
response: {"value": 848, "unit": "kWh"}
